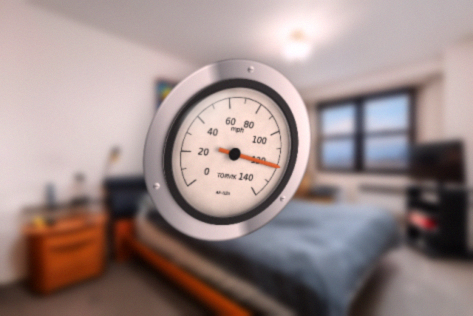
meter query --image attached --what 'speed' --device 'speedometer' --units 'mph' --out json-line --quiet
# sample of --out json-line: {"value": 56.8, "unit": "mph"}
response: {"value": 120, "unit": "mph"}
